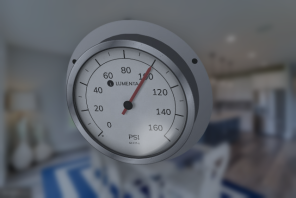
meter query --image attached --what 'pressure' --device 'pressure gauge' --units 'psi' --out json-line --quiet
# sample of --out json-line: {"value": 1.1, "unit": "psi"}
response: {"value": 100, "unit": "psi"}
